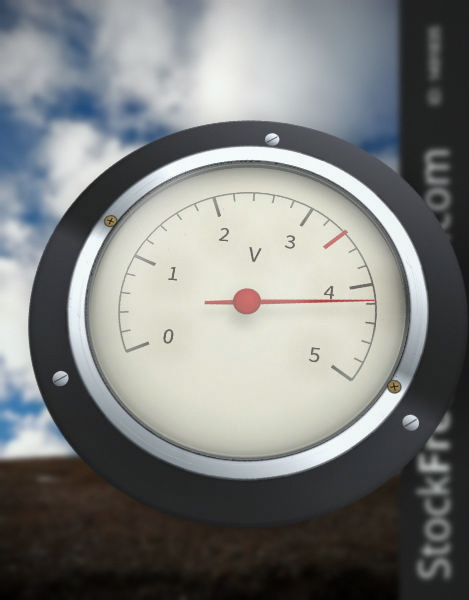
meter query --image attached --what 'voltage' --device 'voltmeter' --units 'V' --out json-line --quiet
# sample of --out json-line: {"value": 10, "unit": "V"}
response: {"value": 4.2, "unit": "V"}
